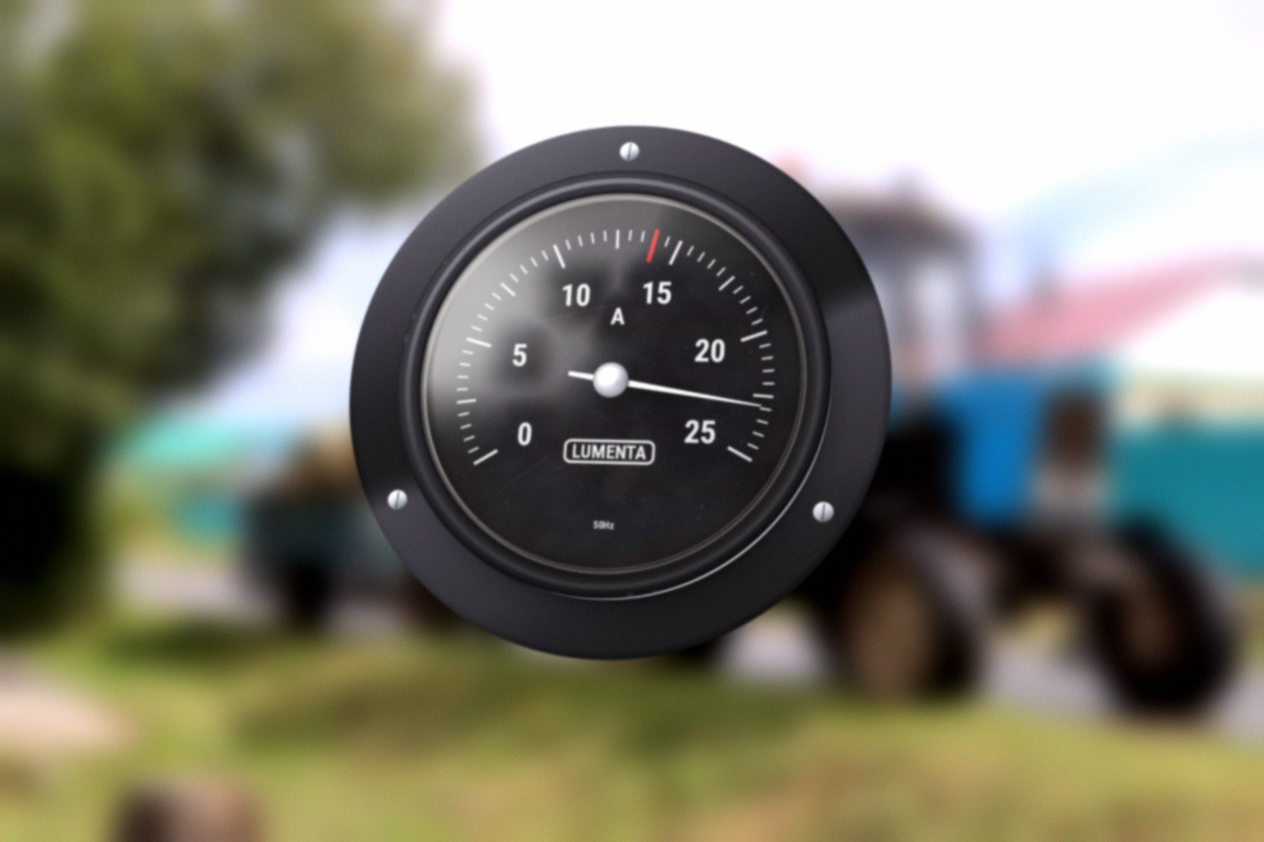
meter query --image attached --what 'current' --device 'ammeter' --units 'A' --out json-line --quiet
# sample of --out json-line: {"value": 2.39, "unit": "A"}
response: {"value": 23, "unit": "A"}
